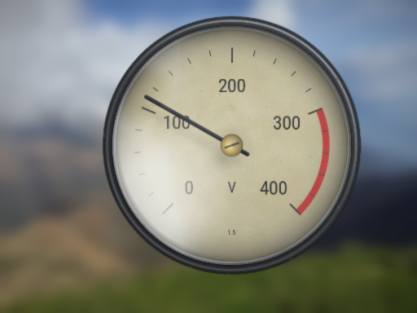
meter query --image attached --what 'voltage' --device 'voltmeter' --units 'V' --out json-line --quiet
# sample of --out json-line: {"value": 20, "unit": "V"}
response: {"value": 110, "unit": "V"}
